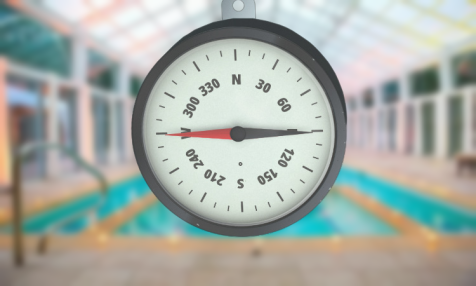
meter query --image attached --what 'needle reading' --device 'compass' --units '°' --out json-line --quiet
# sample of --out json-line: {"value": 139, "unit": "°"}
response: {"value": 270, "unit": "°"}
